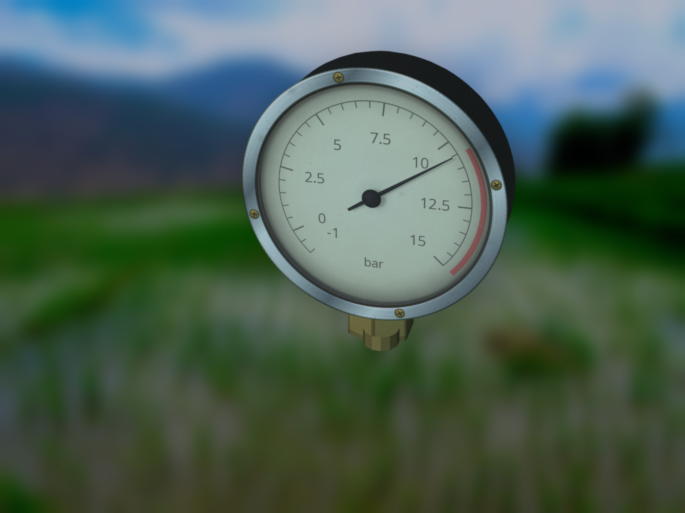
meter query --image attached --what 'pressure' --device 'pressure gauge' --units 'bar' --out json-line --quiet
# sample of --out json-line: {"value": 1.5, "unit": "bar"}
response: {"value": 10.5, "unit": "bar"}
